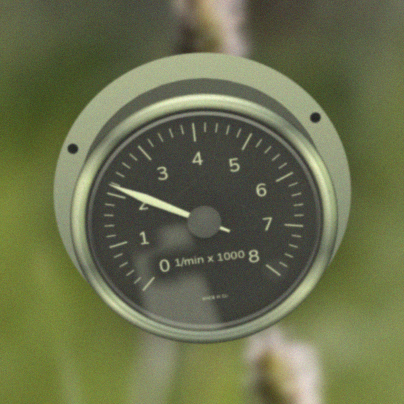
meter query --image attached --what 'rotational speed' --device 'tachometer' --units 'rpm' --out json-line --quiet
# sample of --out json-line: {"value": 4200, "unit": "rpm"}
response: {"value": 2200, "unit": "rpm"}
